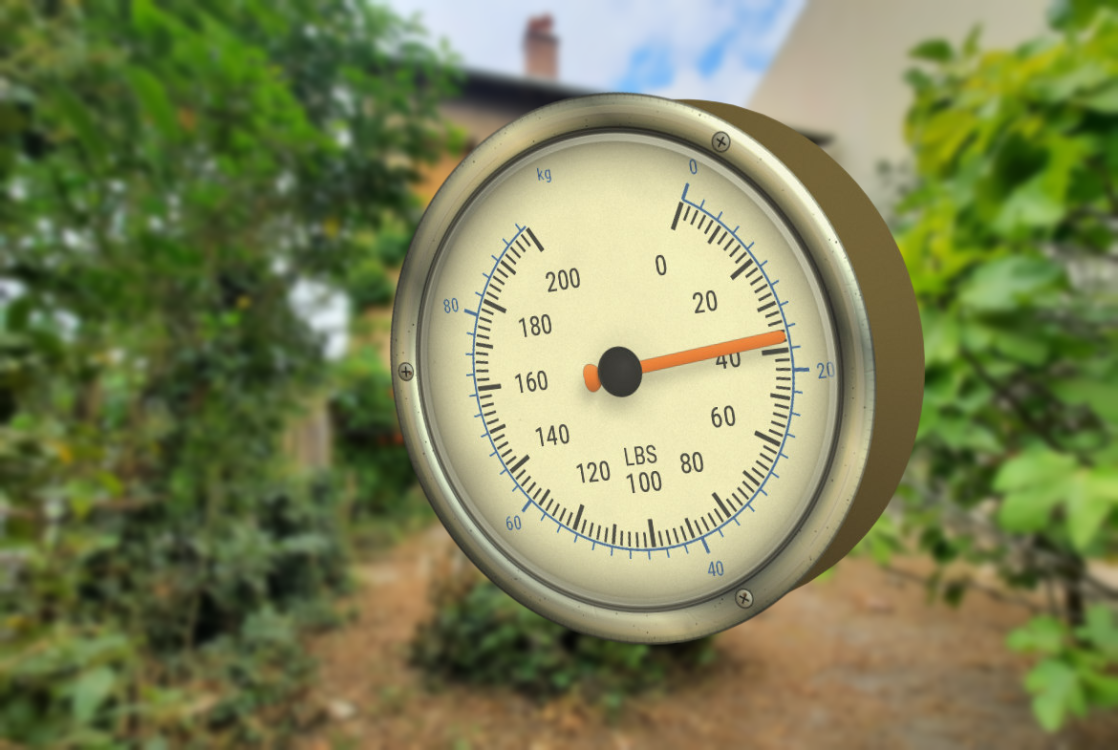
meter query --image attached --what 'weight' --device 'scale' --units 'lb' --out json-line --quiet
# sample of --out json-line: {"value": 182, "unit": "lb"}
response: {"value": 37, "unit": "lb"}
